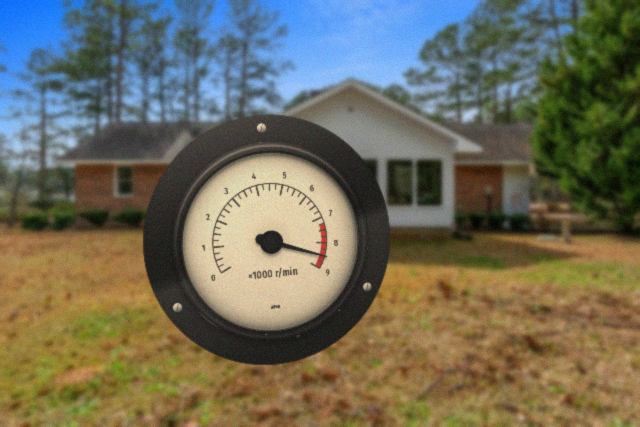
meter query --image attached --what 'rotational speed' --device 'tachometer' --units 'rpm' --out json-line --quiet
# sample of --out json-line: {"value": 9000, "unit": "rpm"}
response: {"value": 8500, "unit": "rpm"}
